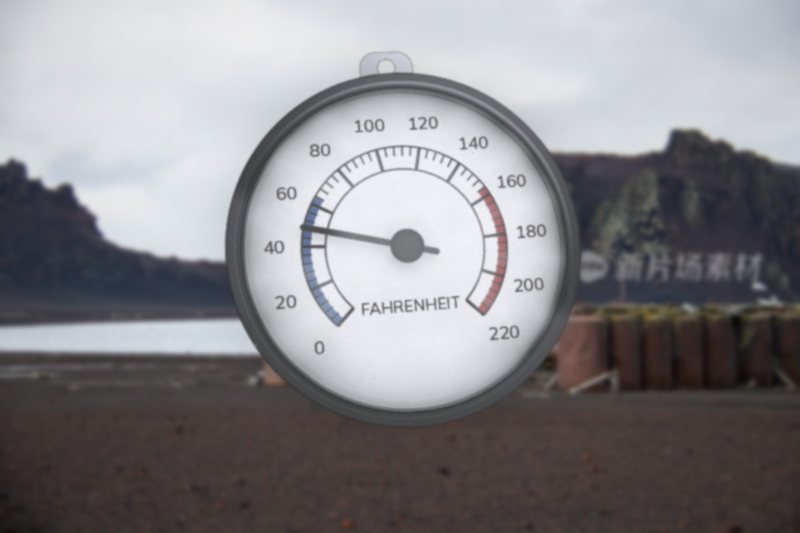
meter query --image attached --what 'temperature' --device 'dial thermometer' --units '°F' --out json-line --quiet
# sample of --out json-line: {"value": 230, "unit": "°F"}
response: {"value": 48, "unit": "°F"}
